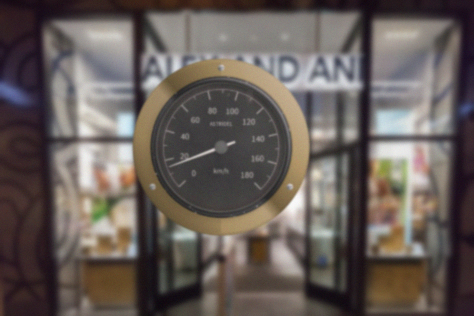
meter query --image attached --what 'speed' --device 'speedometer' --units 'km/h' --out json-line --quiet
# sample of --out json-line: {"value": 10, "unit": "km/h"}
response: {"value": 15, "unit": "km/h"}
